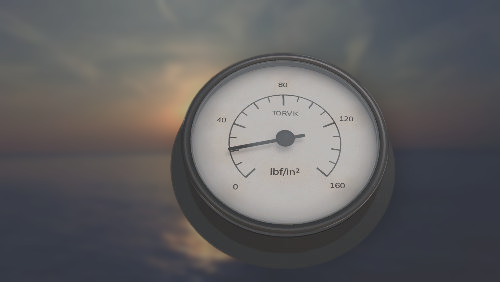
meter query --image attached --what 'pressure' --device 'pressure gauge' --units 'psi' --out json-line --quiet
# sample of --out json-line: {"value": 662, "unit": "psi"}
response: {"value": 20, "unit": "psi"}
